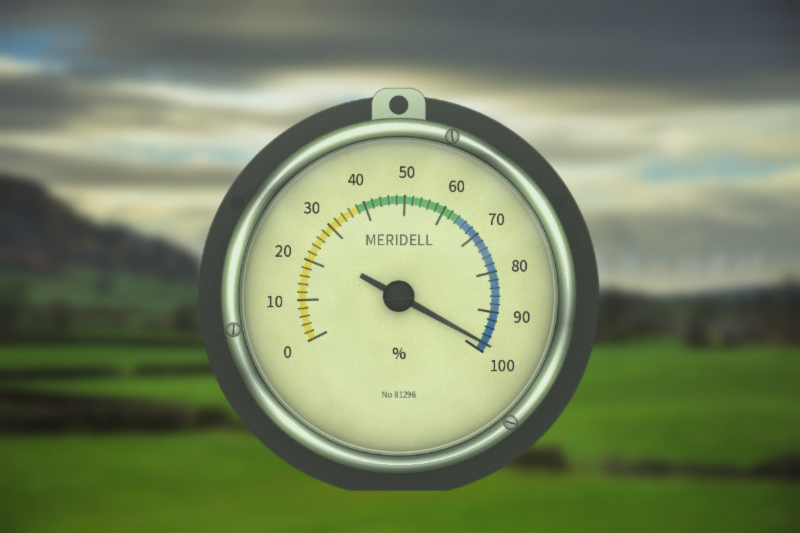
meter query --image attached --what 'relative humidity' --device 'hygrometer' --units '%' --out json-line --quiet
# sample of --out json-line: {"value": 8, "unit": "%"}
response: {"value": 98, "unit": "%"}
